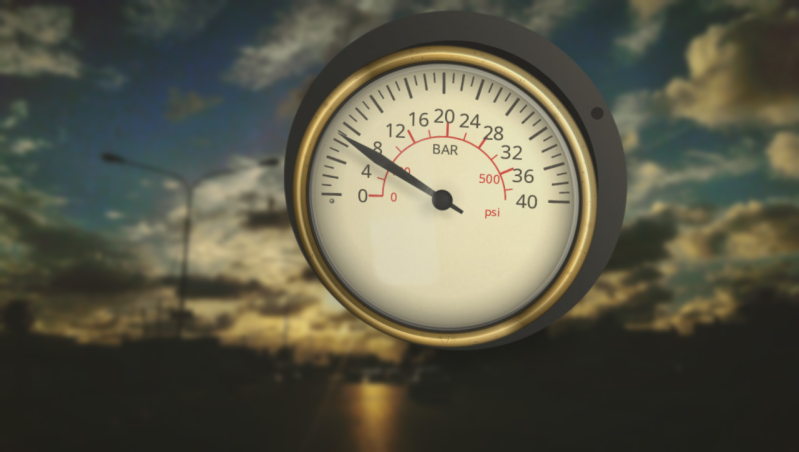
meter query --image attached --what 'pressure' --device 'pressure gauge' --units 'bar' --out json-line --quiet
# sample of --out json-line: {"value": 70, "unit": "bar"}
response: {"value": 7, "unit": "bar"}
